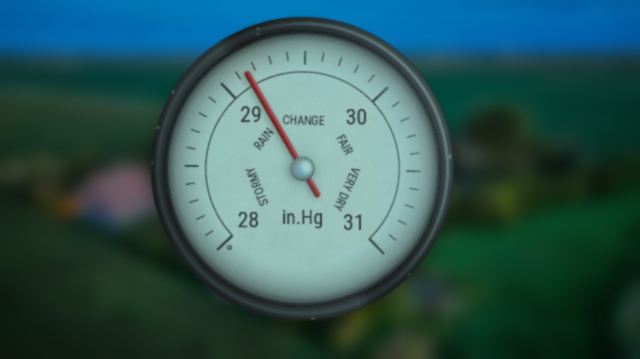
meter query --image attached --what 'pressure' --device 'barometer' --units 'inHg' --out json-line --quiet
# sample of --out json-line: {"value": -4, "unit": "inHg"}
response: {"value": 29.15, "unit": "inHg"}
